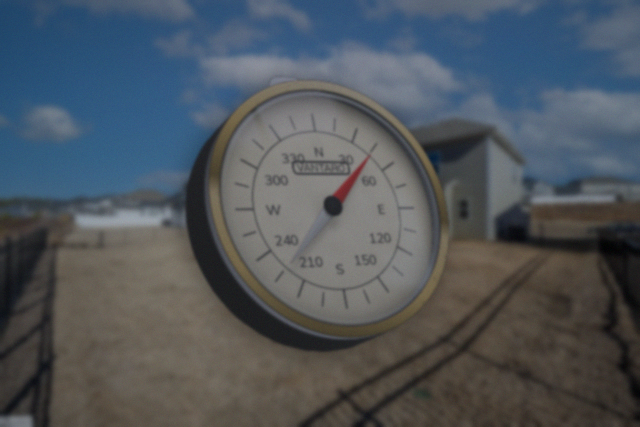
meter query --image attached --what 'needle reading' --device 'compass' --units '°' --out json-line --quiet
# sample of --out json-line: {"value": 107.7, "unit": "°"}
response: {"value": 45, "unit": "°"}
